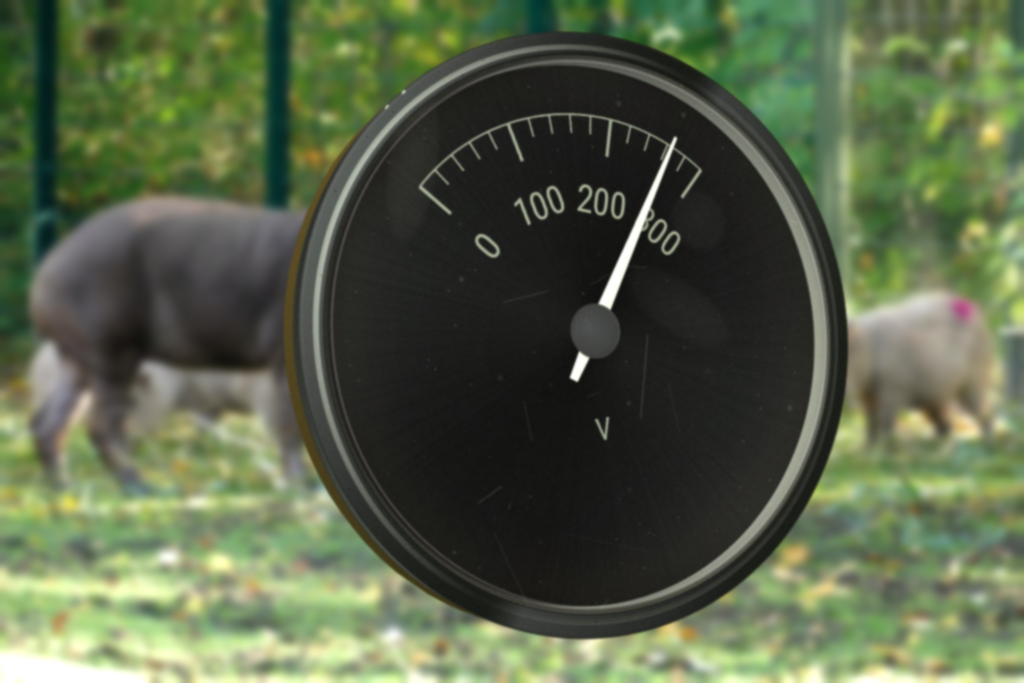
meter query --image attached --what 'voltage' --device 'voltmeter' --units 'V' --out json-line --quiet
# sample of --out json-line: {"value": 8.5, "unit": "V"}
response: {"value": 260, "unit": "V"}
